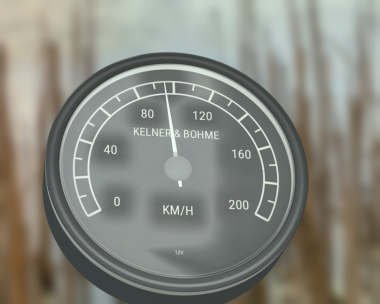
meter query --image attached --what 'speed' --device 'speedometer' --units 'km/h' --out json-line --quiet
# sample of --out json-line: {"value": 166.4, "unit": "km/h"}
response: {"value": 95, "unit": "km/h"}
